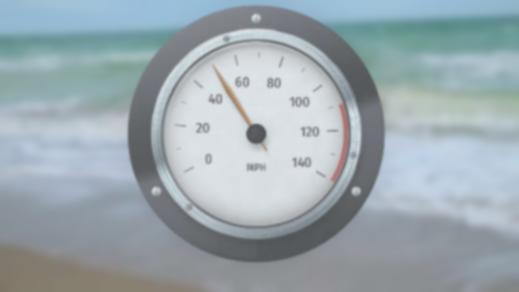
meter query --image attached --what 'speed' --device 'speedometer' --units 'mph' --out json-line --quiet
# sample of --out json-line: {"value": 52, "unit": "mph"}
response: {"value": 50, "unit": "mph"}
